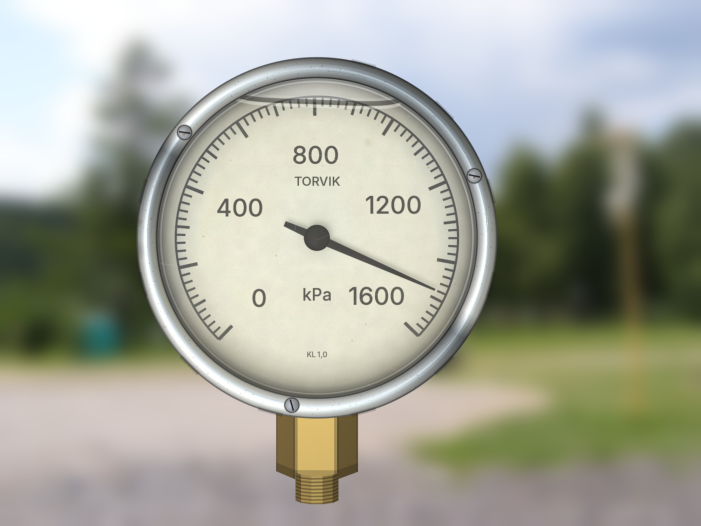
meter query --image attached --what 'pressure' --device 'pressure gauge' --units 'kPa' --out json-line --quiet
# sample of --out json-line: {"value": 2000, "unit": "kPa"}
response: {"value": 1480, "unit": "kPa"}
